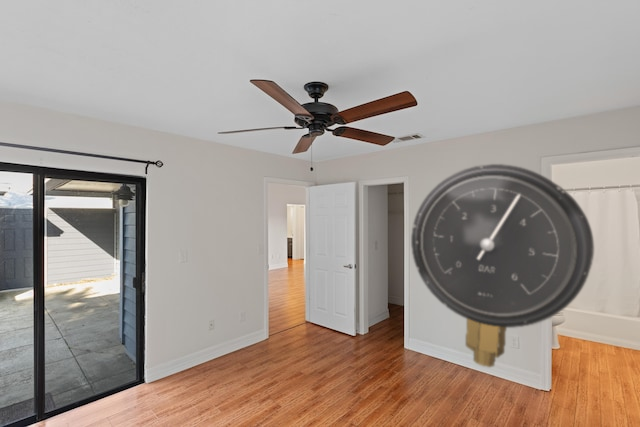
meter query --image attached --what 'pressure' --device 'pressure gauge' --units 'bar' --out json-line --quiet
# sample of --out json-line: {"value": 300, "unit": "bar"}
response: {"value": 3.5, "unit": "bar"}
